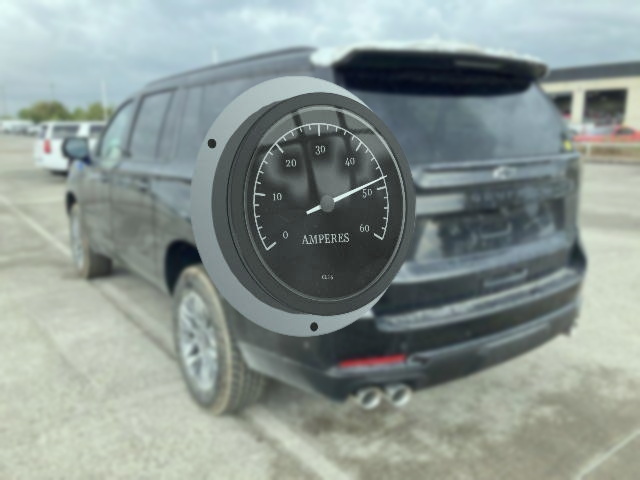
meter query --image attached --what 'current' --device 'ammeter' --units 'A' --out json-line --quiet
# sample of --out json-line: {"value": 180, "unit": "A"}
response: {"value": 48, "unit": "A"}
